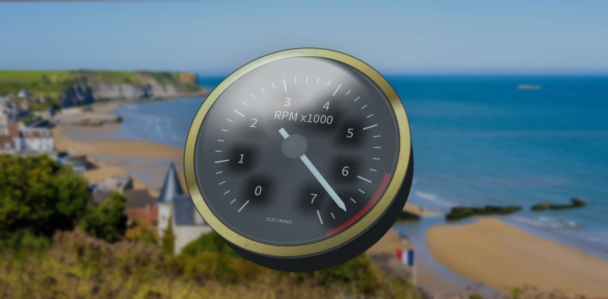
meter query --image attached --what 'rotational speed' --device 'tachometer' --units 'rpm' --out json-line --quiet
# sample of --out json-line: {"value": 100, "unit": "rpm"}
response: {"value": 6600, "unit": "rpm"}
